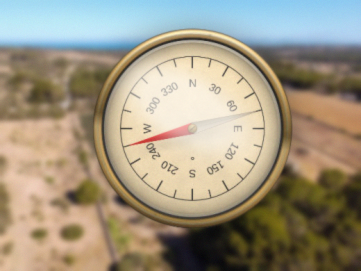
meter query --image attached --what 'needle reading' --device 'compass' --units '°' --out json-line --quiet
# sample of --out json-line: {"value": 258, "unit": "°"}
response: {"value": 255, "unit": "°"}
